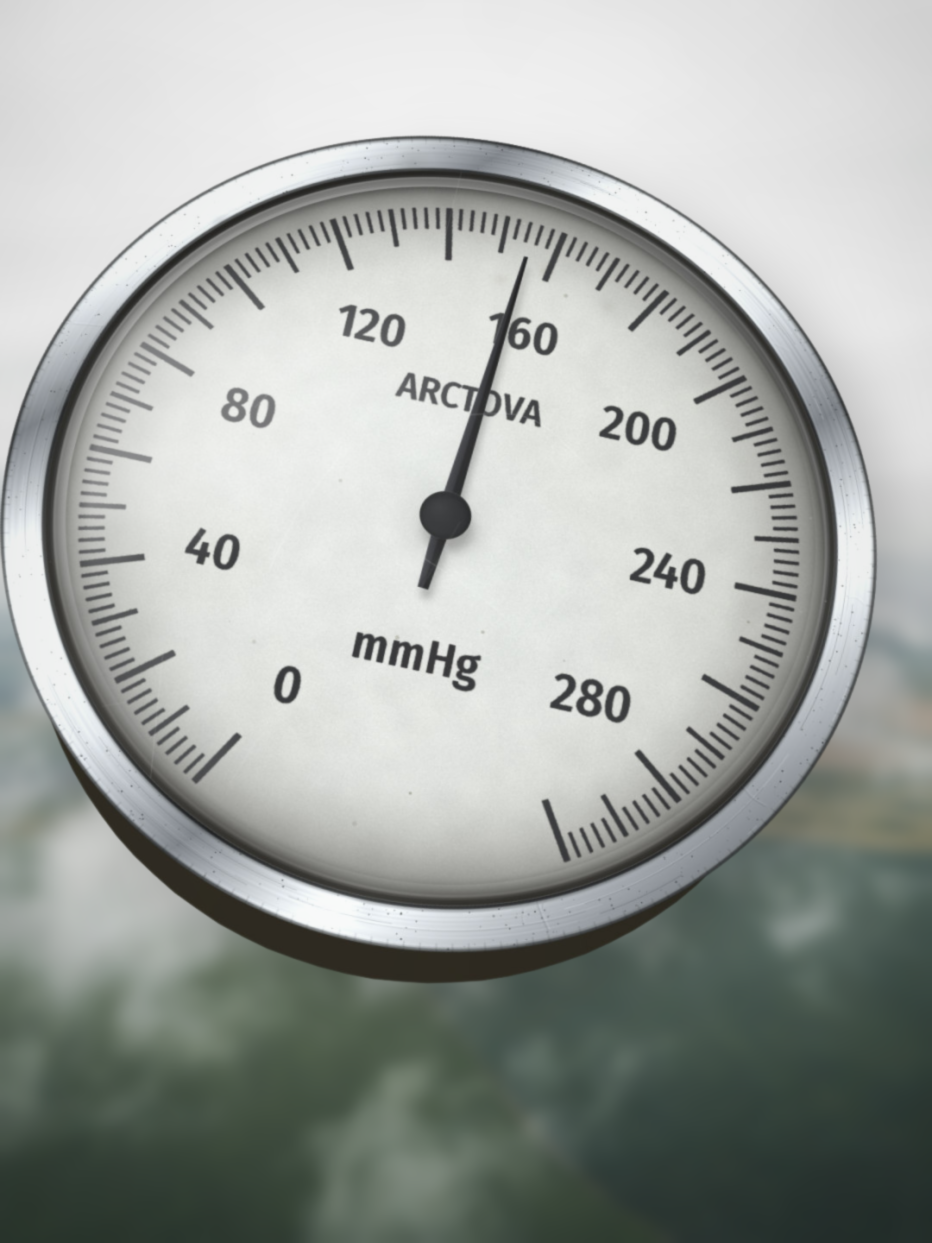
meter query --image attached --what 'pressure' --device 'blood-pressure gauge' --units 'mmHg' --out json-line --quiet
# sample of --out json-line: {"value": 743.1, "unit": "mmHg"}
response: {"value": 155, "unit": "mmHg"}
